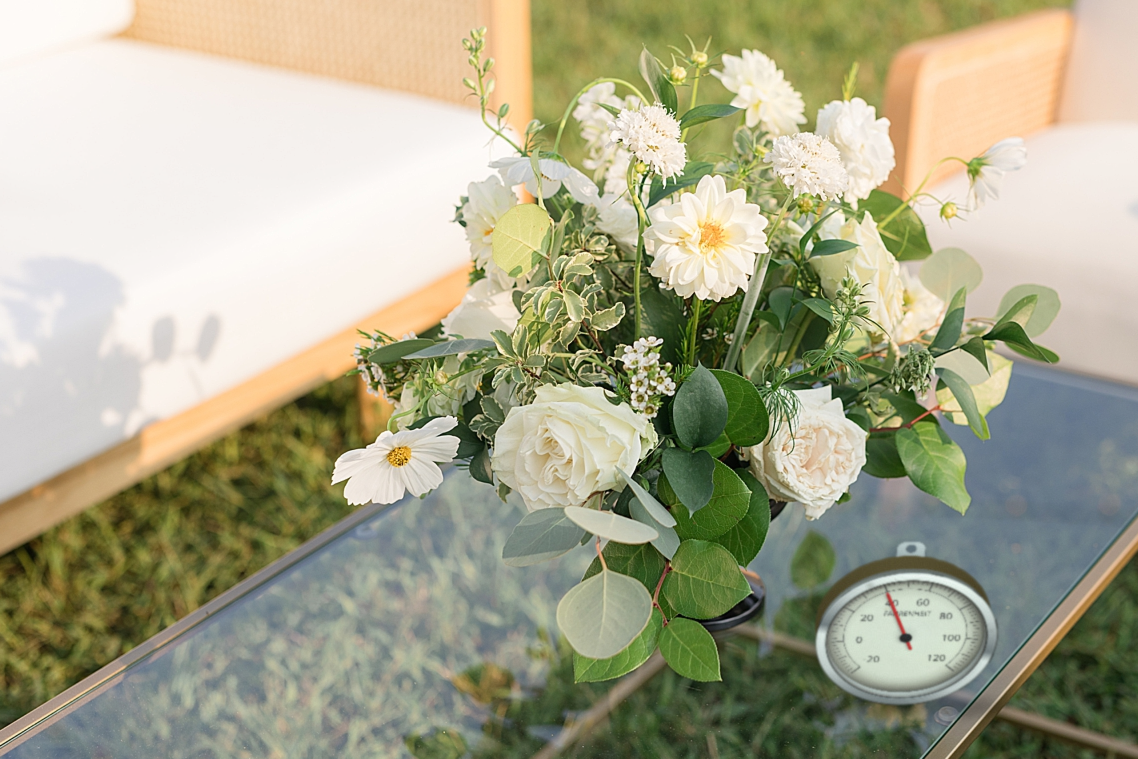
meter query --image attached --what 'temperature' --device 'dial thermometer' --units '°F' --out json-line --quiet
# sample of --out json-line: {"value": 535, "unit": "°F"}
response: {"value": 40, "unit": "°F"}
